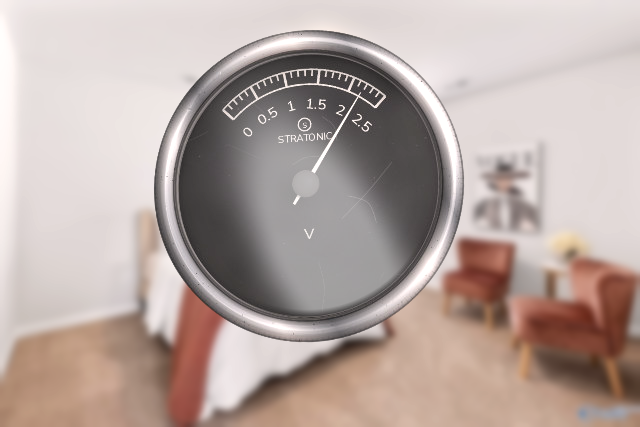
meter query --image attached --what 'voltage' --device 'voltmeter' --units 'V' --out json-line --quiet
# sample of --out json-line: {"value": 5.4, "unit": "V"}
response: {"value": 2.2, "unit": "V"}
